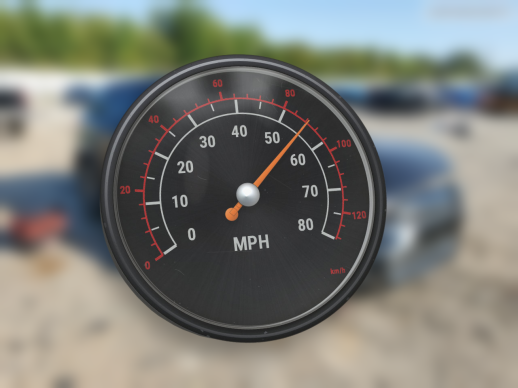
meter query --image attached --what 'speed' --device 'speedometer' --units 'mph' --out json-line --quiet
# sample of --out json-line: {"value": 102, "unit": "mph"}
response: {"value": 55, "unit": "mph"}
